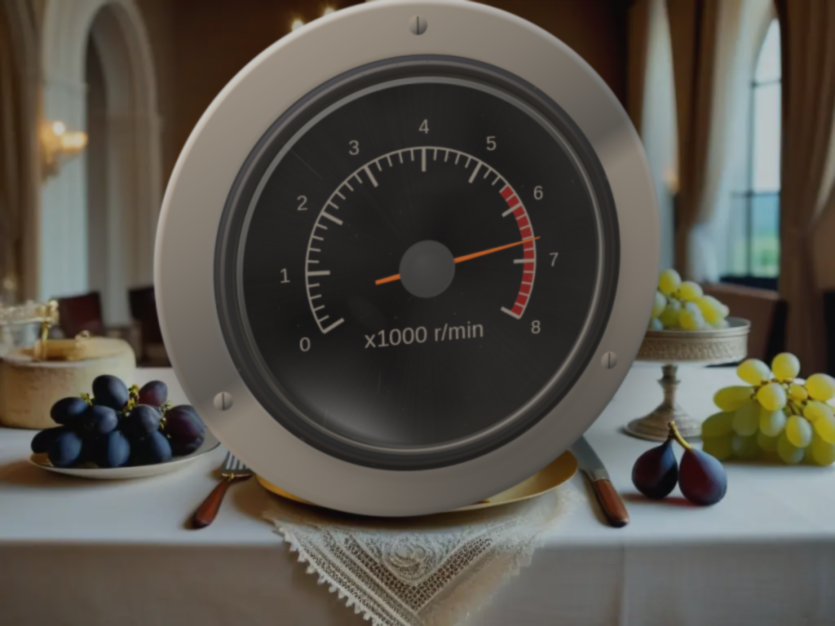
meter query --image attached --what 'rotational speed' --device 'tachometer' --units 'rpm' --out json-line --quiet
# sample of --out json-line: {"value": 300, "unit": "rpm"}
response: {"value": 6600, "unit": "rpm"}
